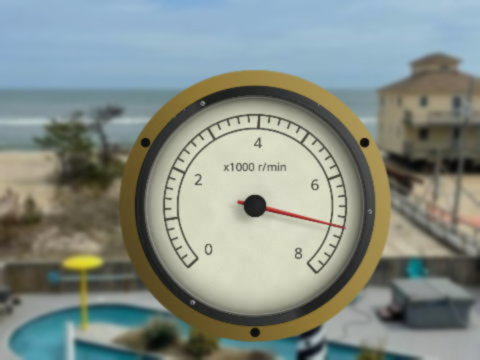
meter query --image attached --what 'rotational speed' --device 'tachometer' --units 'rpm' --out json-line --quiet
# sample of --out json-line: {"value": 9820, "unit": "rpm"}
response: {"value": 7000, "unit": "rpm"}
